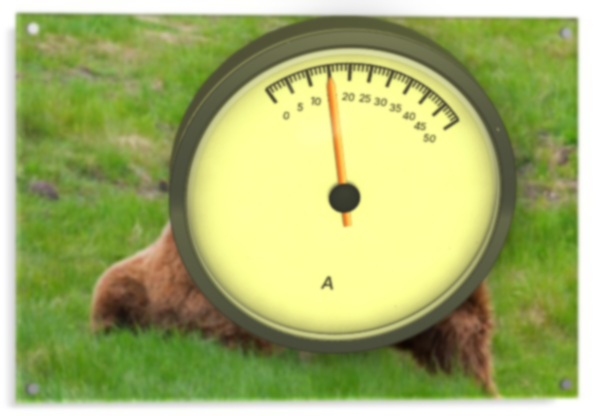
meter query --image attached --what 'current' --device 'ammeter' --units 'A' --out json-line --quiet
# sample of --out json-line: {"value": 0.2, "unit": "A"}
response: {"value": 15, "unit": "A"}
